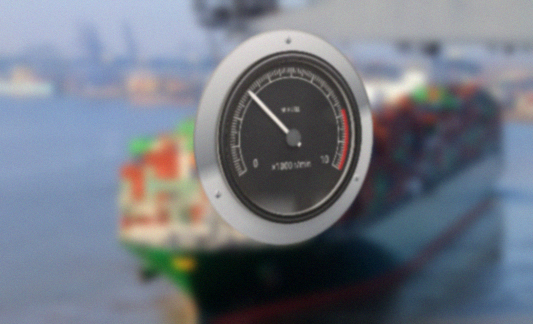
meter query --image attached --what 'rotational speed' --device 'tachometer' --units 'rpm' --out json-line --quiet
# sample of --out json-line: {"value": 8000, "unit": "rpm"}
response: {"value": 3000, "unit": "rpm"}
